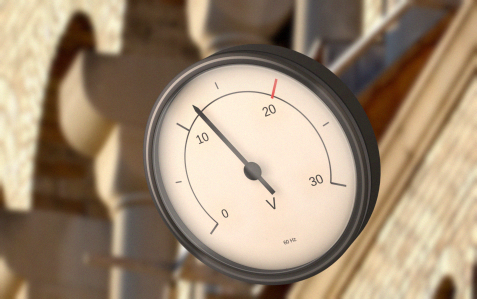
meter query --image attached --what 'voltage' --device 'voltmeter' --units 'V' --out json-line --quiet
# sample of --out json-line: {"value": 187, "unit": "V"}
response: {"value": 12.5, "unit": "V"}
